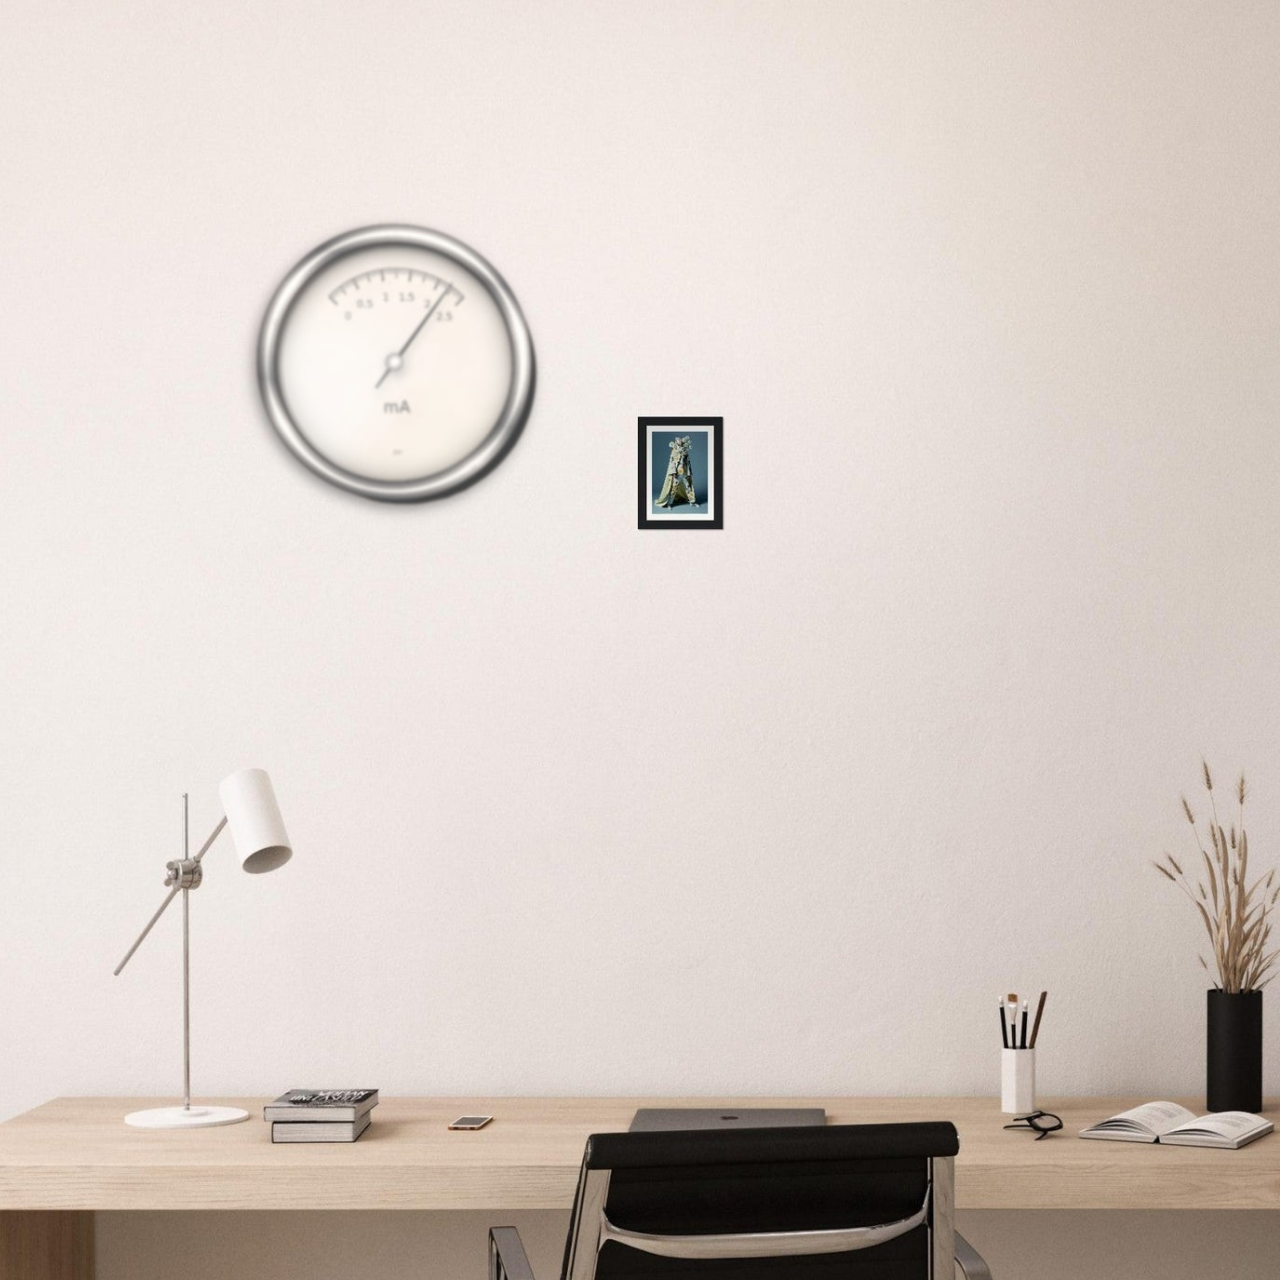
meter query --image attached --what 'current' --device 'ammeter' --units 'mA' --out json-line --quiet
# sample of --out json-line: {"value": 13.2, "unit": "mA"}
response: {"value": 2.25, "unit": "mA"}
